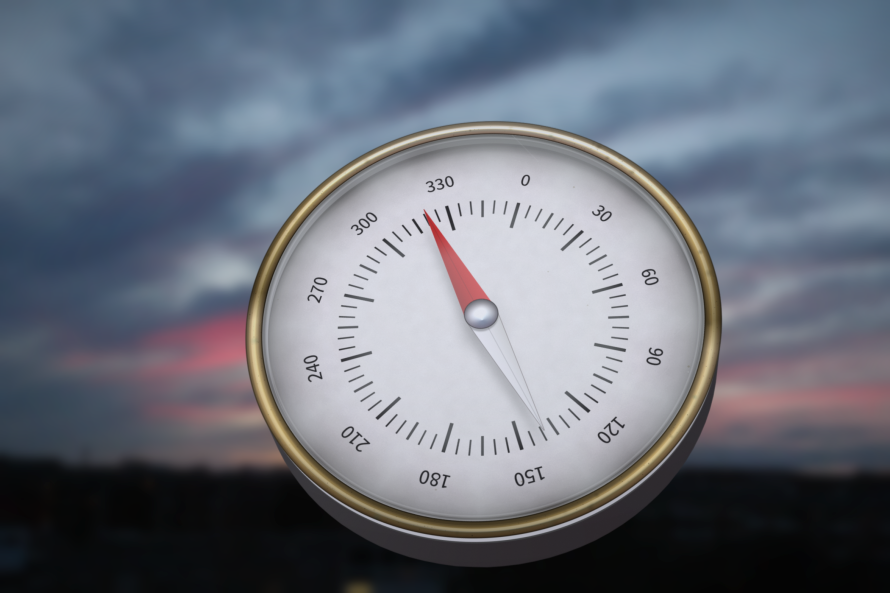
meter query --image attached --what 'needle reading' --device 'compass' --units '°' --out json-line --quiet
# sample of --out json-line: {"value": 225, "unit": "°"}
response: {"value": 320, "unit": "°"}
